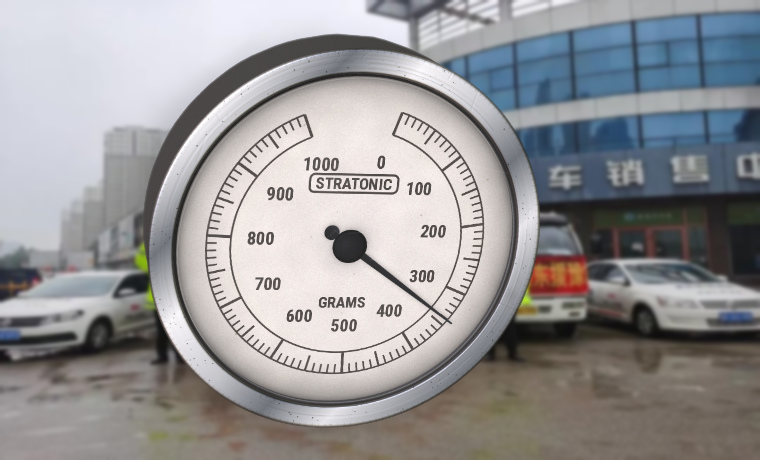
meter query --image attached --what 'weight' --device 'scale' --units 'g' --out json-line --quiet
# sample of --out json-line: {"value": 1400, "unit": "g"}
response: {"value": 340, "unit": "g"}
